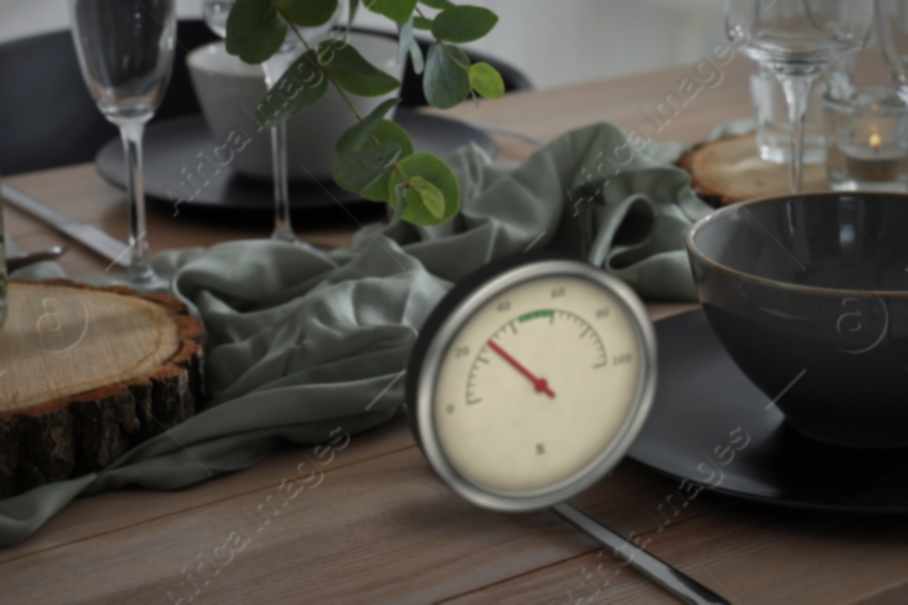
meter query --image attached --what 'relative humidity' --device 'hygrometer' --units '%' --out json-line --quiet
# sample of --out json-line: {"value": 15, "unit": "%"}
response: {"value": 28, "unit": "%"}
